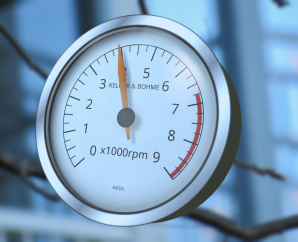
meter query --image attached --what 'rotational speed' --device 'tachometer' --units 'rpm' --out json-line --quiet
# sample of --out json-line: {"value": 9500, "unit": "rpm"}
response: {"value": 4000, "unit": "rpm"}
